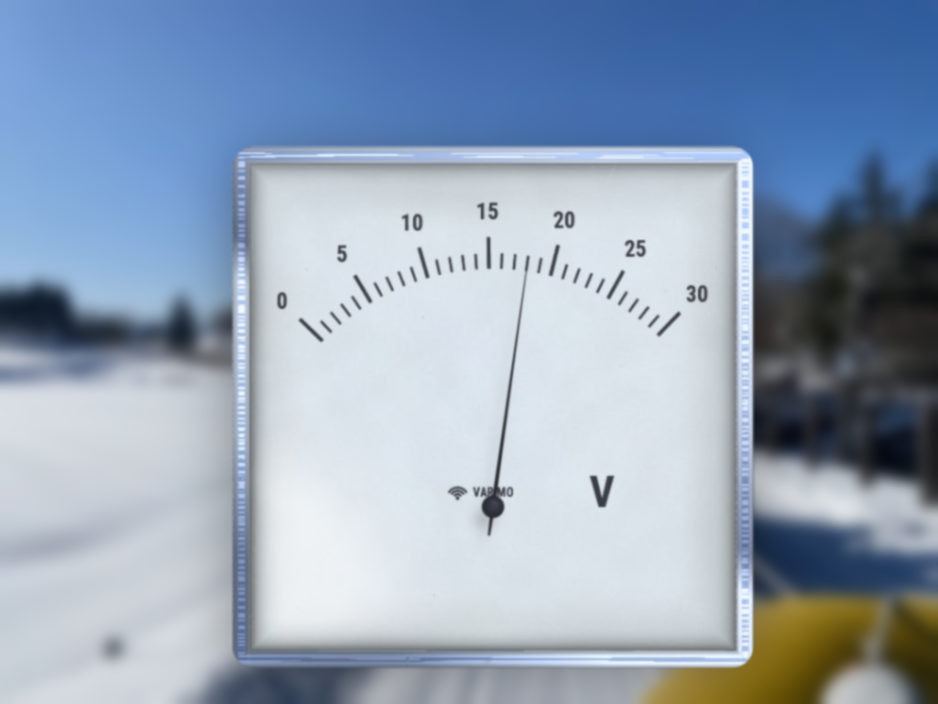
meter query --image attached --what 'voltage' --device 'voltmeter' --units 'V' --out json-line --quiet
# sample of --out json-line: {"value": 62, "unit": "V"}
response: {"value": 18, "unit": "V"}
